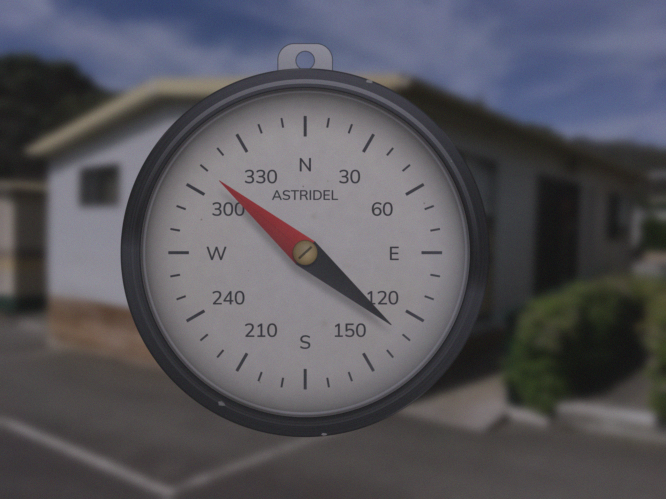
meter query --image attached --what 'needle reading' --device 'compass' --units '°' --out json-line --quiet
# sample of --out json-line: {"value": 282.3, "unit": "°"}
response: {"value": 310, "unit": "°"}
